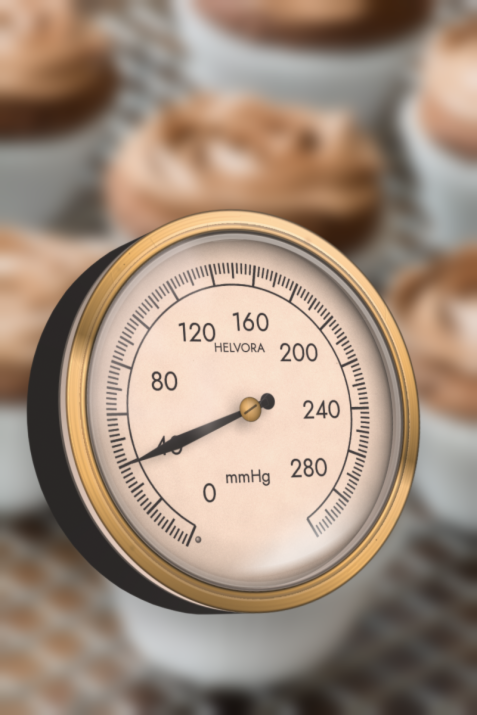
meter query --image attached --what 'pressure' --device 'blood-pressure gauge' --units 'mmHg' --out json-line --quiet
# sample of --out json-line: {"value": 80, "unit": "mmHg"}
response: {"value": 40, "unit": "mmHg"}
